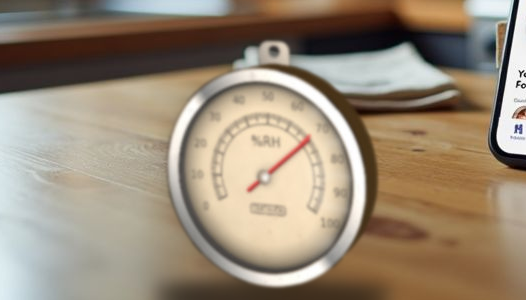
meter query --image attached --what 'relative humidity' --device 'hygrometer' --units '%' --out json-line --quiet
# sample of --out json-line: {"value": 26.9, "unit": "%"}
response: {"value": 70, "unit": "%"}
